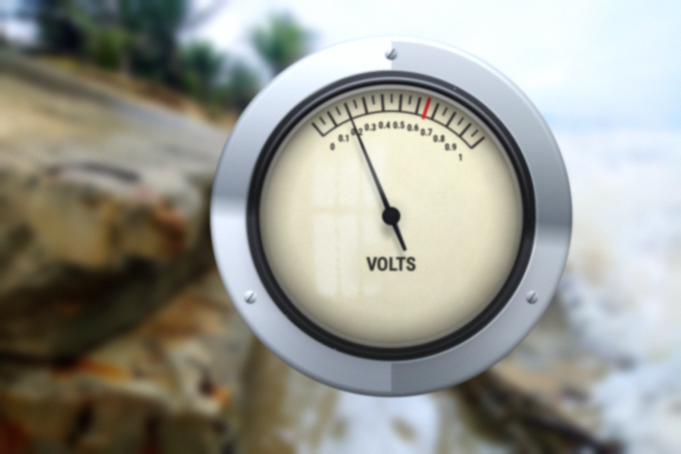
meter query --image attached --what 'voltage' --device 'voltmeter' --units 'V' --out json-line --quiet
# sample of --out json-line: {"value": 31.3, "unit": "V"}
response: {"value": 0.2, "unit": "V"}
